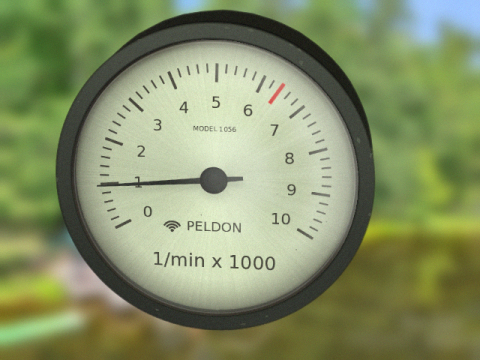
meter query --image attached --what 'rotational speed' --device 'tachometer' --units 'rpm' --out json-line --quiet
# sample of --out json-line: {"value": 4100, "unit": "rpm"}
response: {"value": 1000, "unit": "rpm"}
